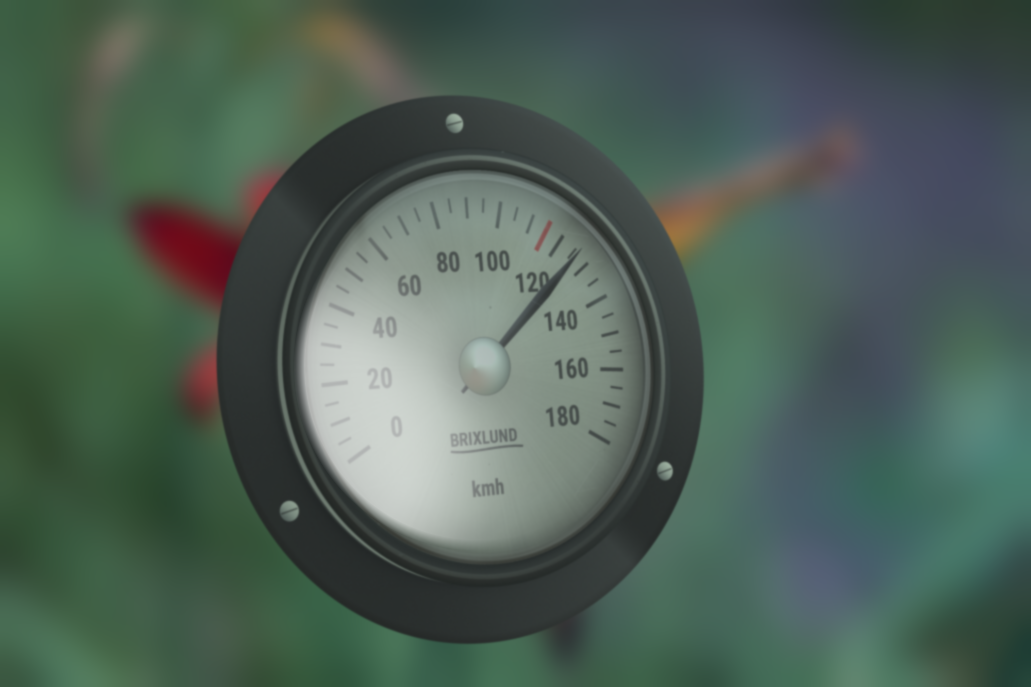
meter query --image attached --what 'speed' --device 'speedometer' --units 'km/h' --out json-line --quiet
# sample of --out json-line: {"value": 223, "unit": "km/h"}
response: {"value": 125, "unit": "km/h"}
